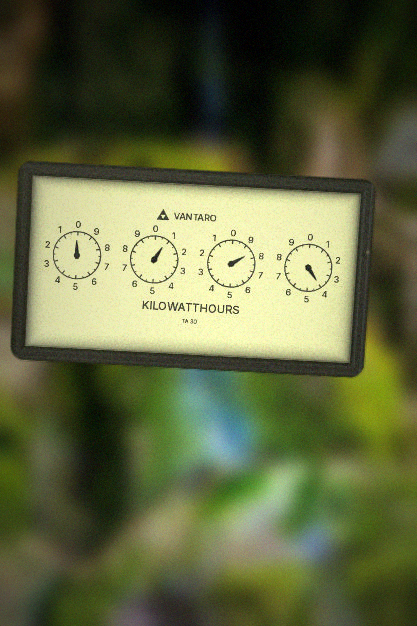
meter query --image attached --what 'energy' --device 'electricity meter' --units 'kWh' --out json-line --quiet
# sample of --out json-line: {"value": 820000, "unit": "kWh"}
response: {"value": 84, "unit": "kWh"}
